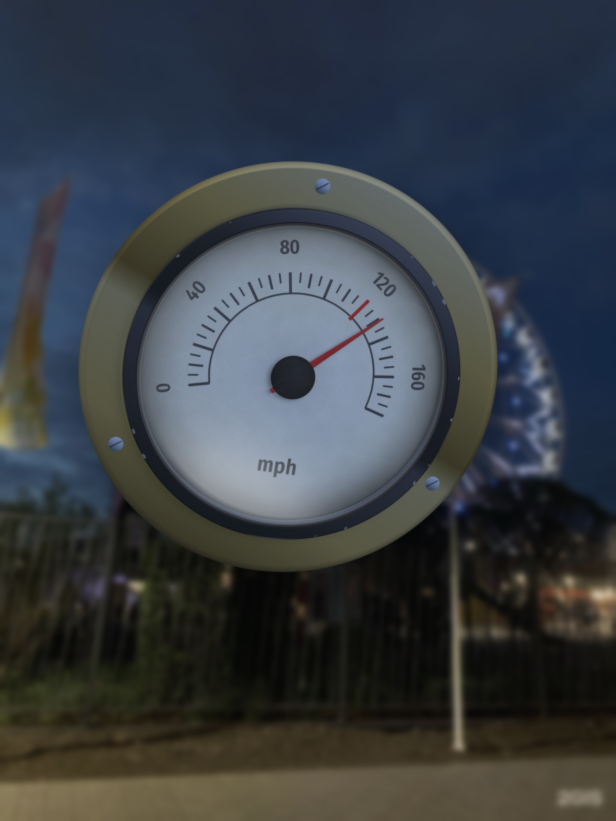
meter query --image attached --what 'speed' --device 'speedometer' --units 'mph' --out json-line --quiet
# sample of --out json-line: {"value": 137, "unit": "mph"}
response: {"value": 130, "unit": "mph"}
